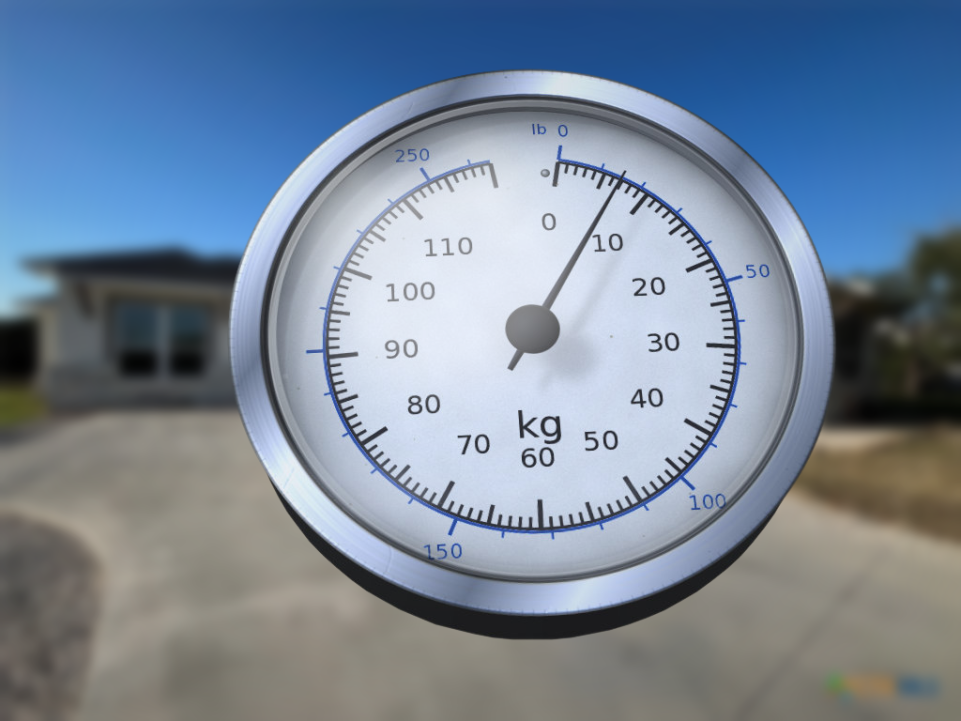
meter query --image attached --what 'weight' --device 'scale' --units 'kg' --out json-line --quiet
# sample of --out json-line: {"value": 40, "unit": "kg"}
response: {"value": 7, "unit": "kg"}
